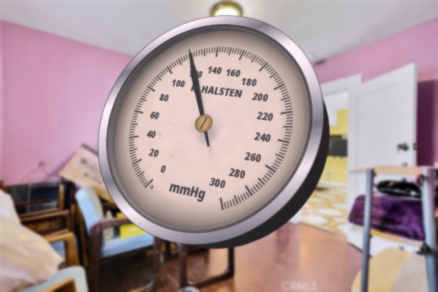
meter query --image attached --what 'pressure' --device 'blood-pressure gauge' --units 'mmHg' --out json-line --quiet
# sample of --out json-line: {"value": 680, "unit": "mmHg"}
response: {"value": 120, "unit": "mmHg"}
